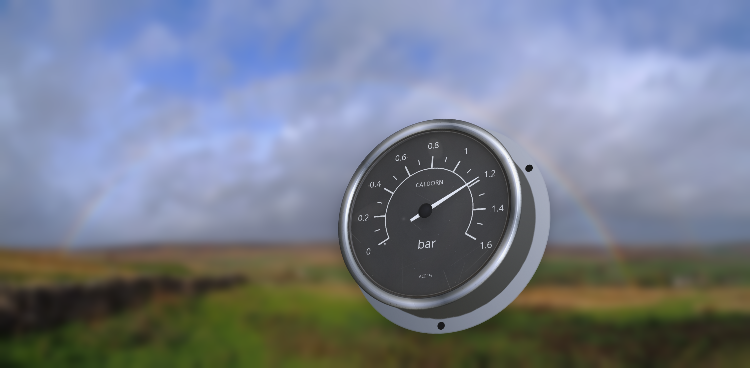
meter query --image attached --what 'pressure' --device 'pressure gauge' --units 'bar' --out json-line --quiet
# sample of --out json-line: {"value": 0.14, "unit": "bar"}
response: {"value": 1.2, "unit": "bar"}
